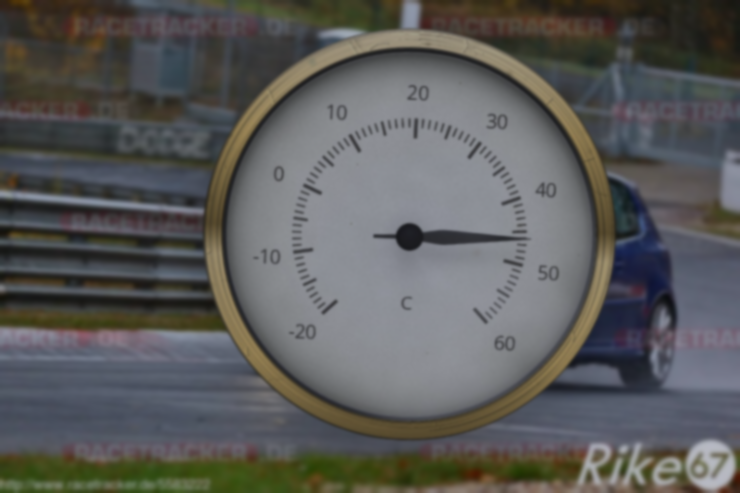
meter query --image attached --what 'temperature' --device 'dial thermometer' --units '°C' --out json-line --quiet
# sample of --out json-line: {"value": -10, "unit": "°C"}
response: {"value": 46, "unit": "°C"}
